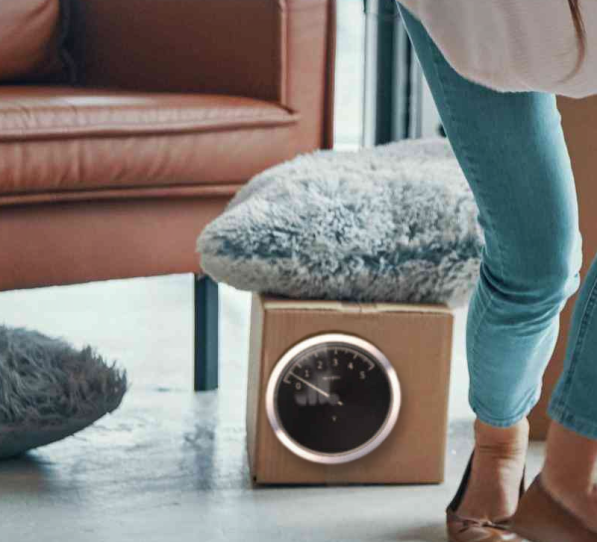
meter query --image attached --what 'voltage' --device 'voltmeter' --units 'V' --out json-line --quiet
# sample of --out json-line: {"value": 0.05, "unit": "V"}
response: {"value": 0.5, "unit": "V"}
